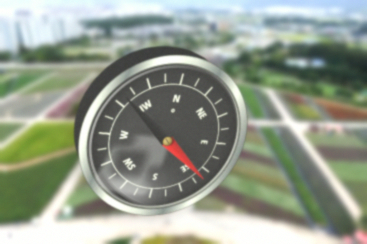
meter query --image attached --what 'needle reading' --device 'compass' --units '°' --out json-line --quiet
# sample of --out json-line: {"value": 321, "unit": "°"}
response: {"value": 127.5, "unit": "°"}
